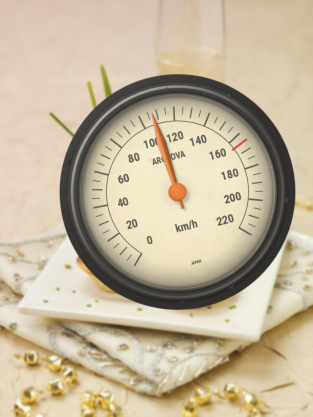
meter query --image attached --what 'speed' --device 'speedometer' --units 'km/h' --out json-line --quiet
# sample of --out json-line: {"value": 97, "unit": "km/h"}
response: {"value": 107.5, "unit": "km/h"}
